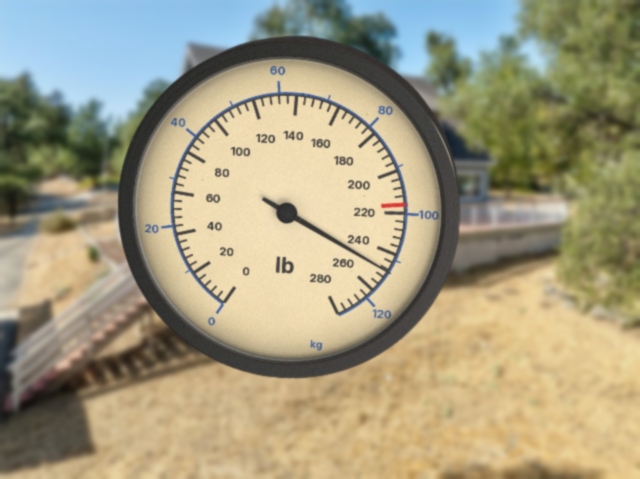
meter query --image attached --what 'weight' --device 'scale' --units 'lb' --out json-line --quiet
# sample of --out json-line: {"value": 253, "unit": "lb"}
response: {"value": 248, "unit": "lb"}
